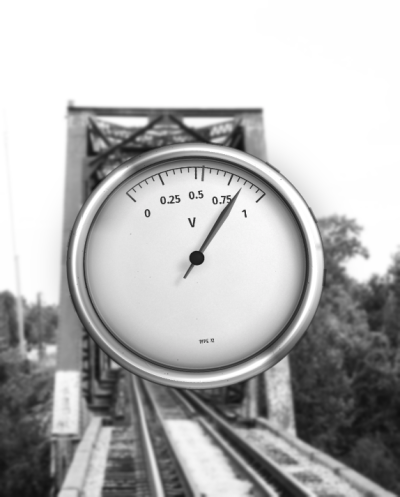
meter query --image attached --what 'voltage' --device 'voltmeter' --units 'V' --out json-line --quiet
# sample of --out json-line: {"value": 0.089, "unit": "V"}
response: {"value": 0.85, "unit": "V"}
